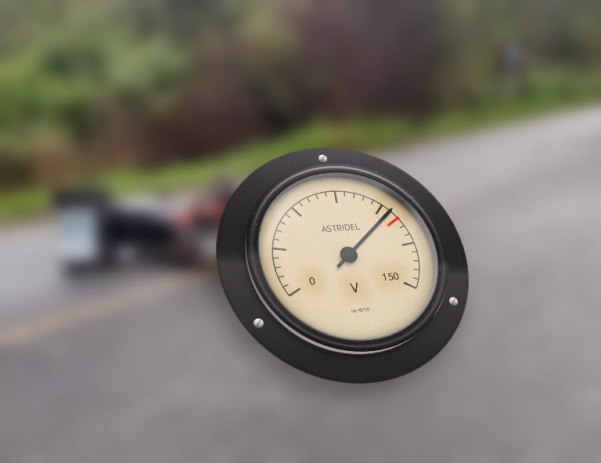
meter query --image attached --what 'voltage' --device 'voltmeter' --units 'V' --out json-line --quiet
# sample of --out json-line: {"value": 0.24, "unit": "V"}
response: {"value": 105, "unit": "V"}
